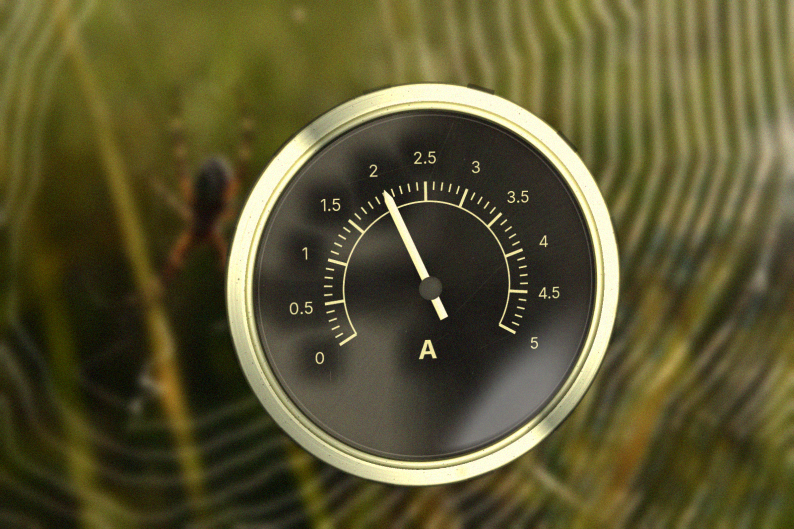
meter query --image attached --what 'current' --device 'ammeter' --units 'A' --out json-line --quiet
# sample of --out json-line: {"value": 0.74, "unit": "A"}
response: {"value": 2, "unit": "A"}
